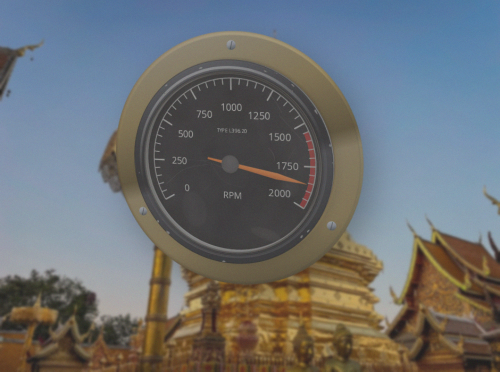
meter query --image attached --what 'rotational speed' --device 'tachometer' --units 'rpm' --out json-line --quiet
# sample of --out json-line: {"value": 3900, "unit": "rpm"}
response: {"value": 1850, "unit": "rpm"}
